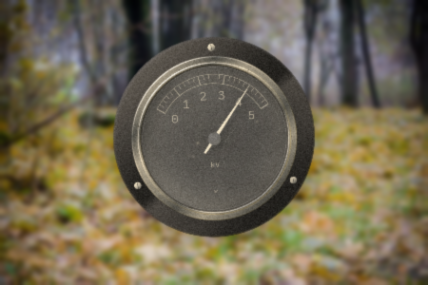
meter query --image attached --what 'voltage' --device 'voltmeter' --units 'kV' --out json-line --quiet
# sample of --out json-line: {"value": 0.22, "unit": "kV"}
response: {"value": 4, "unit": "kV"}
